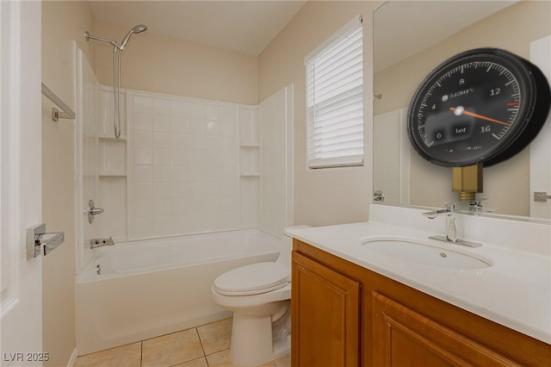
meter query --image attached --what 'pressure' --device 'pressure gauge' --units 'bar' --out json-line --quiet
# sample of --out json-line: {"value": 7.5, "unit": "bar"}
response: {"value": 15, "unit": "bar"}
